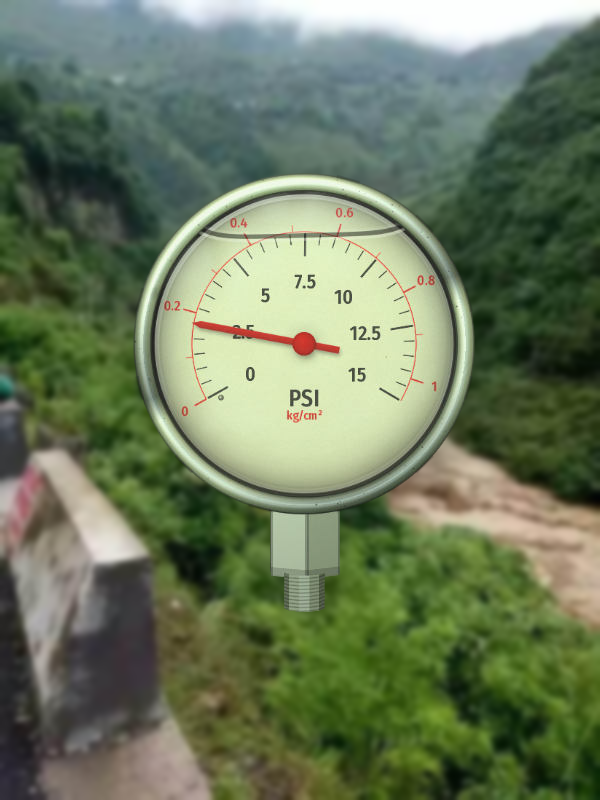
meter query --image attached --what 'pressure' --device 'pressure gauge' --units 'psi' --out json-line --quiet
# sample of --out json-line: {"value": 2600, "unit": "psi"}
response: {"value": 2.5, "unit": "psi"}
